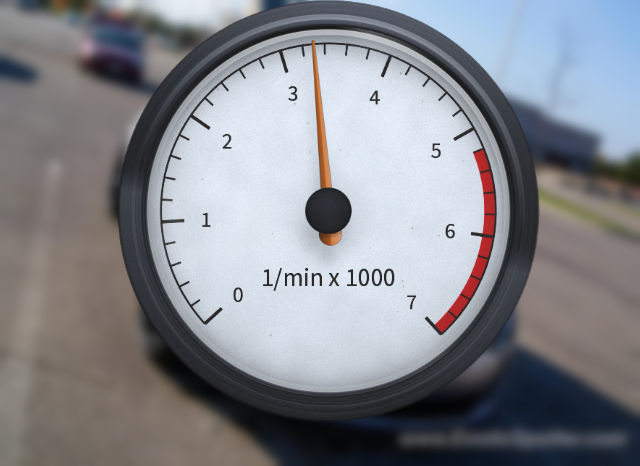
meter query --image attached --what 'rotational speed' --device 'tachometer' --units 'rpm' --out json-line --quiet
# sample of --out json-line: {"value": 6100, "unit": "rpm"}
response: {"value": 3300, "unit": "rpm"}
